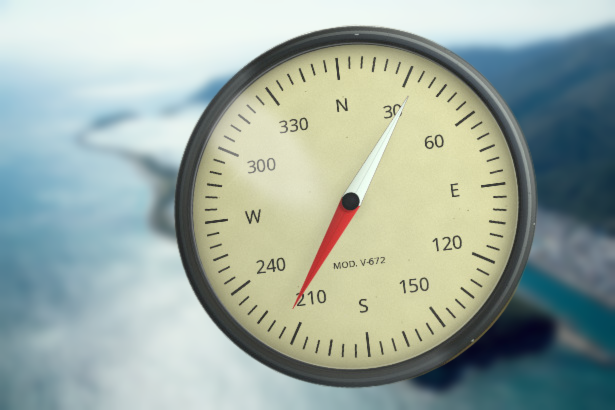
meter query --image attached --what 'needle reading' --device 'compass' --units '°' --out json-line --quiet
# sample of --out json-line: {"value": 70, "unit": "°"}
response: {"value": 215, "unit": "°"}
